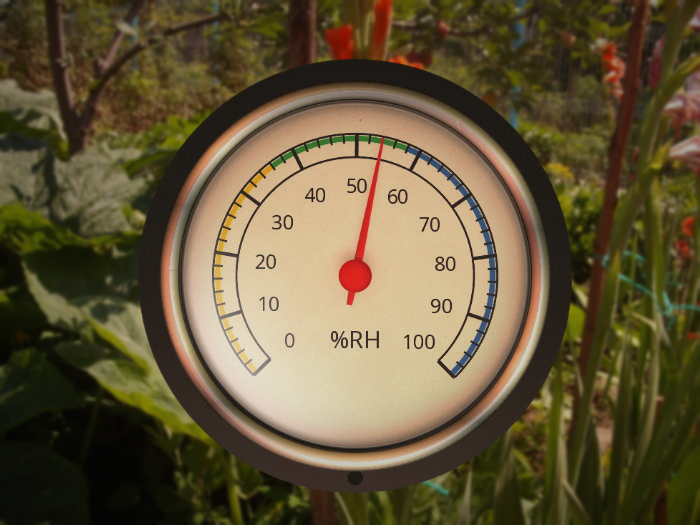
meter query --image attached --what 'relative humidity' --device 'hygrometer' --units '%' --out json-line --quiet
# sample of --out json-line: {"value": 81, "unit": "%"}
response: {"value": 54, "unit": "%"}
